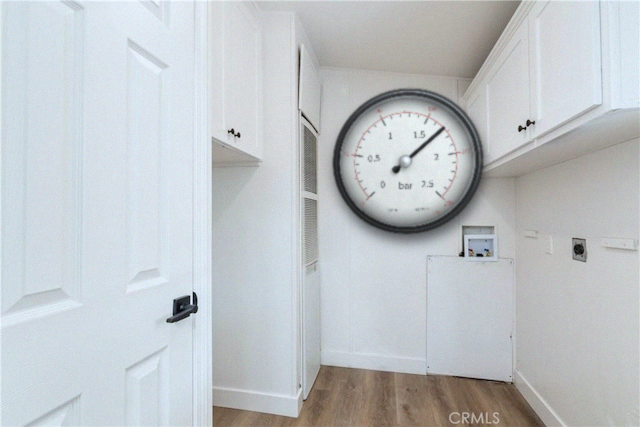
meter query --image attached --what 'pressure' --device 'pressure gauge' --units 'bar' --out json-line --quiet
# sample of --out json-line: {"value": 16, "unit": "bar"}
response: {"value": 1.7, "unit": "bar"}
